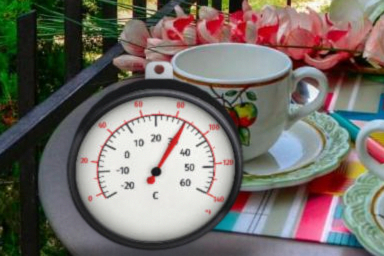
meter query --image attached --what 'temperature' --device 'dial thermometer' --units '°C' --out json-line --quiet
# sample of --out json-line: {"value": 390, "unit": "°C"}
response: {"value": 30, "unit": "°C"}
